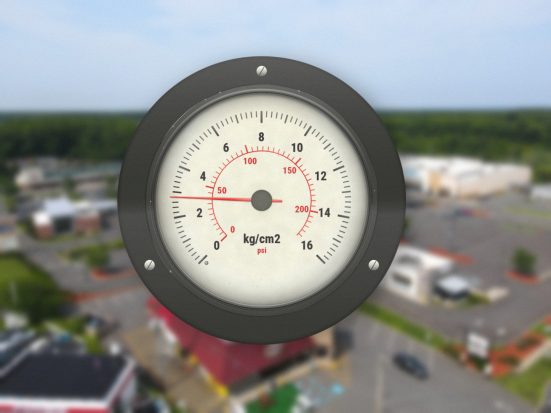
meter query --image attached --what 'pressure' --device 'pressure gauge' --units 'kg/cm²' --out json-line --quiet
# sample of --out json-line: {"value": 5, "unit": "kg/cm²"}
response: {"value": 2.8, "unit": "kg/cm²"}
